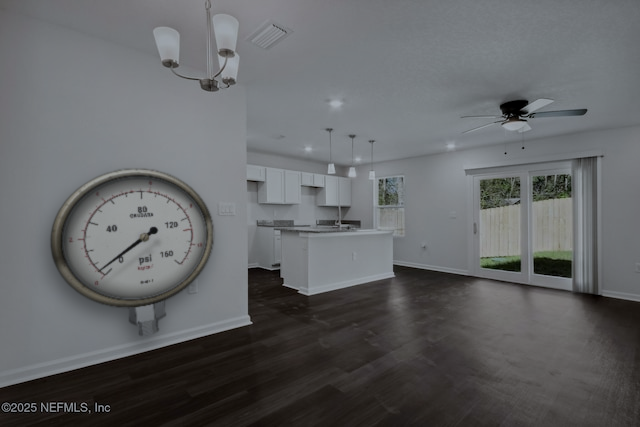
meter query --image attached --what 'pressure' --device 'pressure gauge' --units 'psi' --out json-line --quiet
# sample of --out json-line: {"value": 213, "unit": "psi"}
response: {"value": 5, "unit": "psi"}
